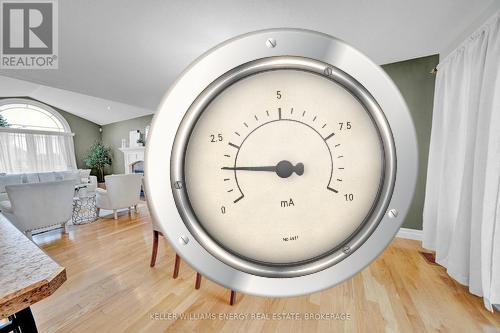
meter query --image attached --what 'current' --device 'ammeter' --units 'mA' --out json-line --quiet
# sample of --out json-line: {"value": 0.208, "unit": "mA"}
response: {"value": 1.5, "unit": "mA"}
